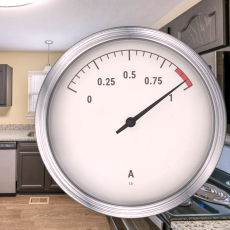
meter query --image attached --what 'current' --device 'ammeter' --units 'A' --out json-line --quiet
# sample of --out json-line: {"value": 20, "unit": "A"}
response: {"value": 0.95, "unit": "A"}
